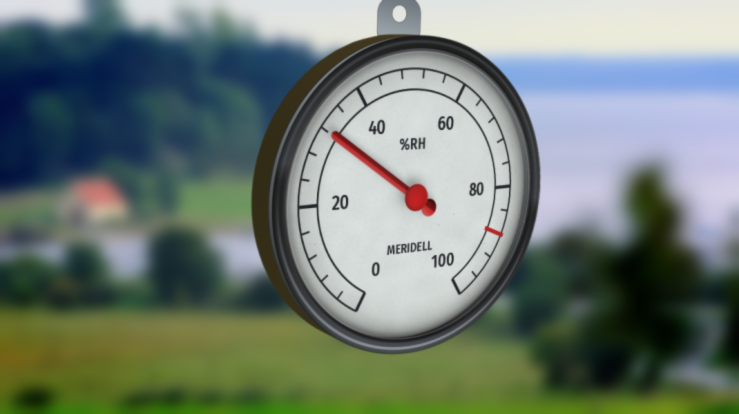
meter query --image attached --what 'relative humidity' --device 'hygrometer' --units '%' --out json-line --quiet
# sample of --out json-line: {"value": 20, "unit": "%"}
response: {"value": 32, "unit": "%"}
